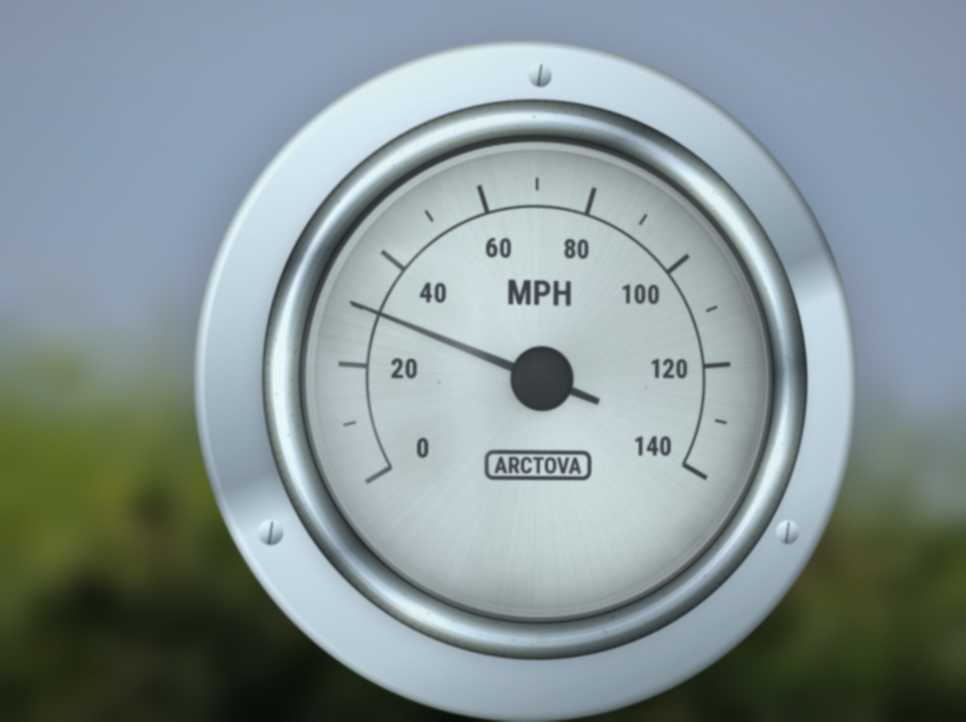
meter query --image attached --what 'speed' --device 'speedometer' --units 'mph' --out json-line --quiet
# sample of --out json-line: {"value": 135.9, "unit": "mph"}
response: {"value": 30, "unit": "mph"}
